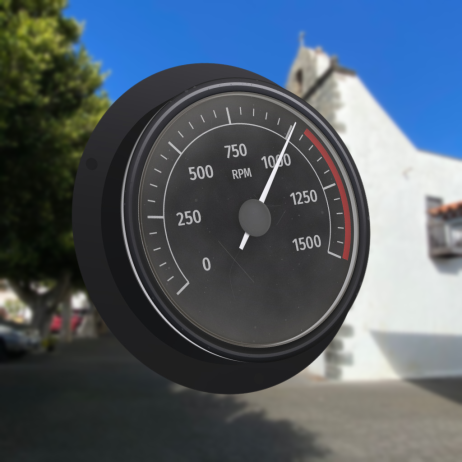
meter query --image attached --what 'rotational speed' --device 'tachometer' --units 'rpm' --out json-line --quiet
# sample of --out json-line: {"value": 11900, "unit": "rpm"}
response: {"value": 1000, "unit": "rpm"}
